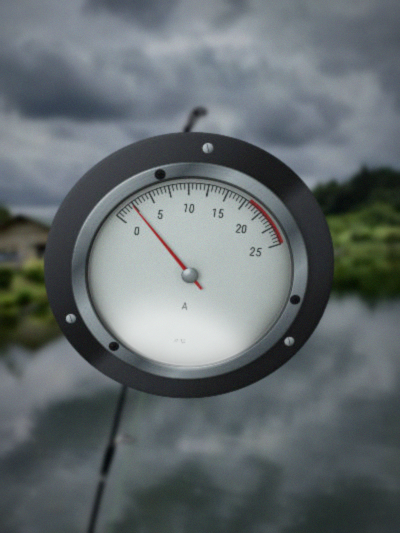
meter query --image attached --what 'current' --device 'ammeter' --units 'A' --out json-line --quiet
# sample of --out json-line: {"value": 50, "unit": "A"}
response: {"value": 2.5, "unit": "A"}
